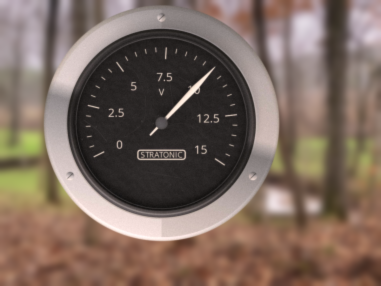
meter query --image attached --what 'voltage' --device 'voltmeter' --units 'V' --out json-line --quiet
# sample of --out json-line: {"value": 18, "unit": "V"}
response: {"value": 10, "unit": "V"}
